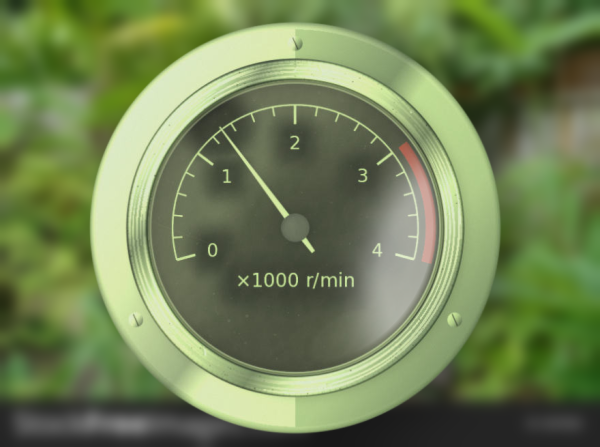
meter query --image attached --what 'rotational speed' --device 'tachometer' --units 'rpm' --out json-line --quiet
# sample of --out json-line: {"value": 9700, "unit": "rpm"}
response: {"value": 1300, "unit": "rpm"}
